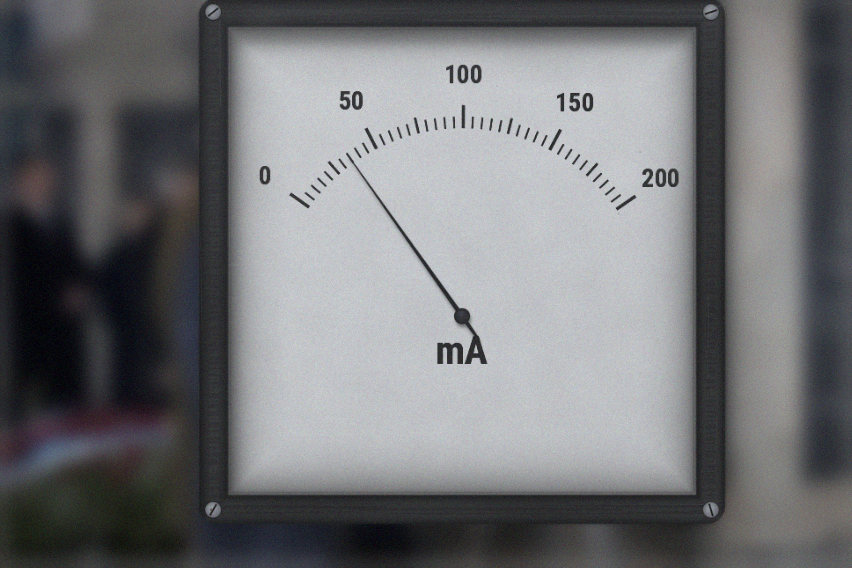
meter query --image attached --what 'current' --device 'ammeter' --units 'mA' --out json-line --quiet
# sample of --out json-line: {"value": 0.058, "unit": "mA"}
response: {"value": 35, "unit": "mA"}
